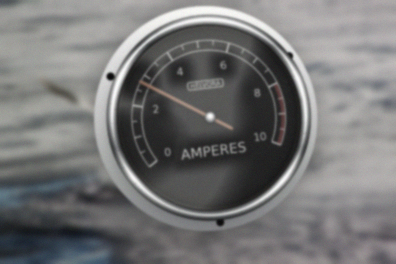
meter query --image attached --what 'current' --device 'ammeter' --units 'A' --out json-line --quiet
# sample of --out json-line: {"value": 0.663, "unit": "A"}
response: {"value": 2.75, "unit": "A"}
